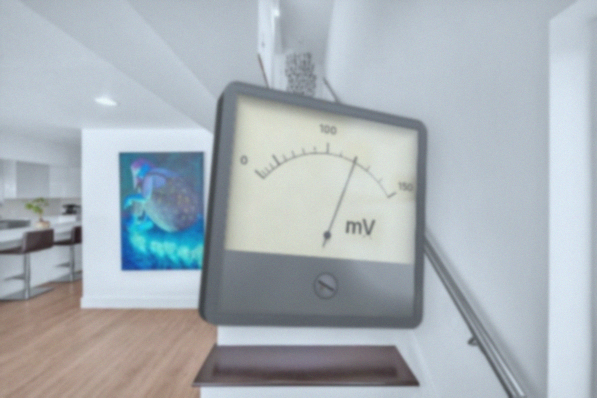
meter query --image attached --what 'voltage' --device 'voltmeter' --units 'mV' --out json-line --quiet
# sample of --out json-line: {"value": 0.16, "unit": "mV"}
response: {"value": 120, "unit": "mV"}
